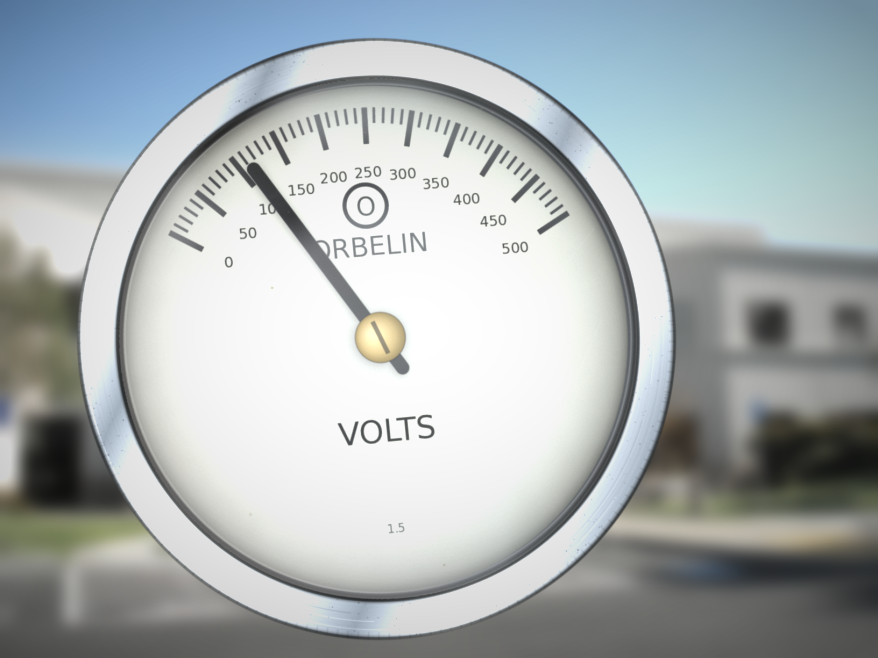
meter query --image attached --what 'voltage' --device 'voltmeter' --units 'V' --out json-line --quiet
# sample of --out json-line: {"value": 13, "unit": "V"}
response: {"value": 110, "unit": "V"}
